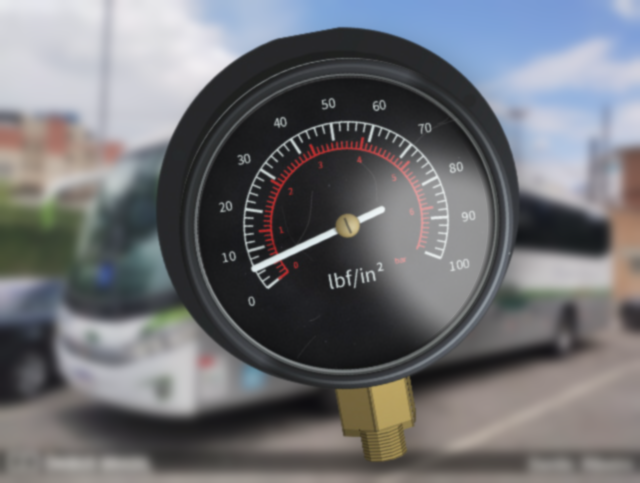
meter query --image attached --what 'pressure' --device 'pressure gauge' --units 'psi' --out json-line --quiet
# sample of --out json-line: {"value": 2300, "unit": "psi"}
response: {"value": 6, "unit": "psi"}
